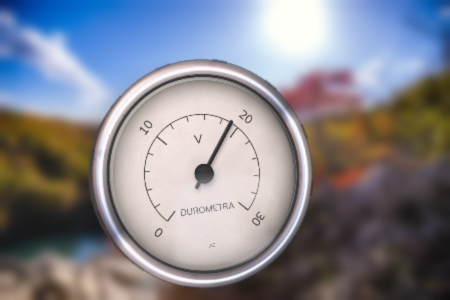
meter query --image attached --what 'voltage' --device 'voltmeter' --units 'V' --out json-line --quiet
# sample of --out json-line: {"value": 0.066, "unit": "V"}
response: {"value": 19, "unit": "V"}
